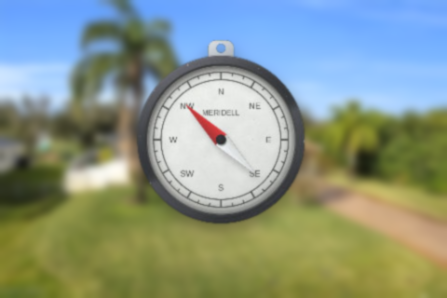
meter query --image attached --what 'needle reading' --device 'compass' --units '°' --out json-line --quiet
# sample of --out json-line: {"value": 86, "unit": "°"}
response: {"value": 315, "unit": "°"}
